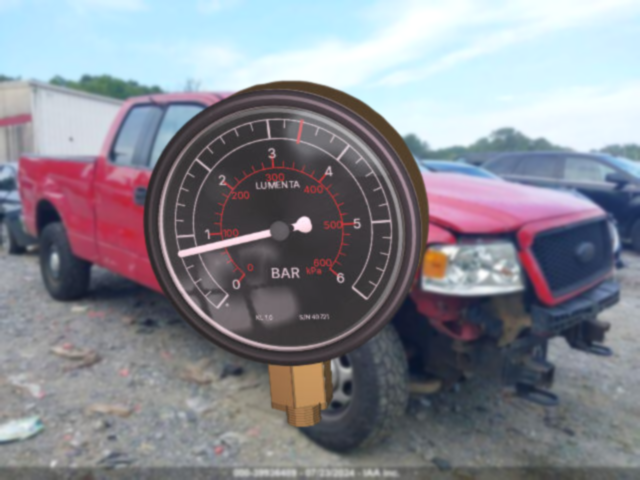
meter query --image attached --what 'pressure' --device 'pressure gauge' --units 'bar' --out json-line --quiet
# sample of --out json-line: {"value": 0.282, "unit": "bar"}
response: {"value": 0.8, "unit": "bar"}
